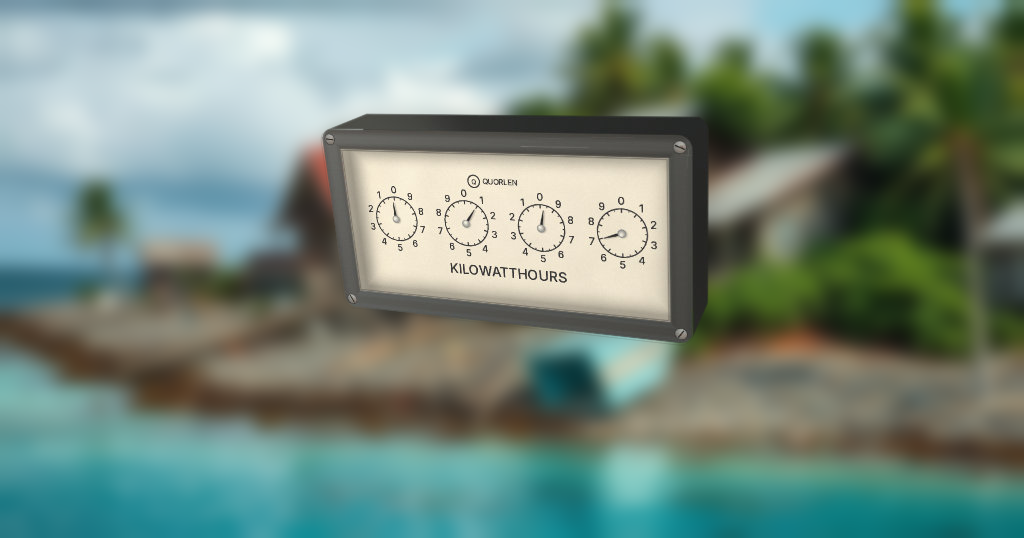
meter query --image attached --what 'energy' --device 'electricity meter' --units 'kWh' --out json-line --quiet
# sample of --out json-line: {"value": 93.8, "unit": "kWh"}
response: {"value": 97, "unit": "kWh"}
